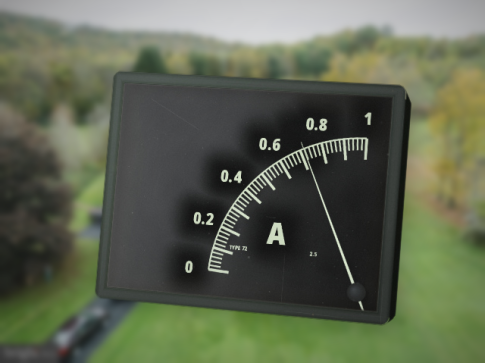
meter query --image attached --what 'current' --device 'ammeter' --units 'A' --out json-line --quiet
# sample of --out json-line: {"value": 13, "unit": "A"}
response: {"value": 0.72, "unit": "A"}
